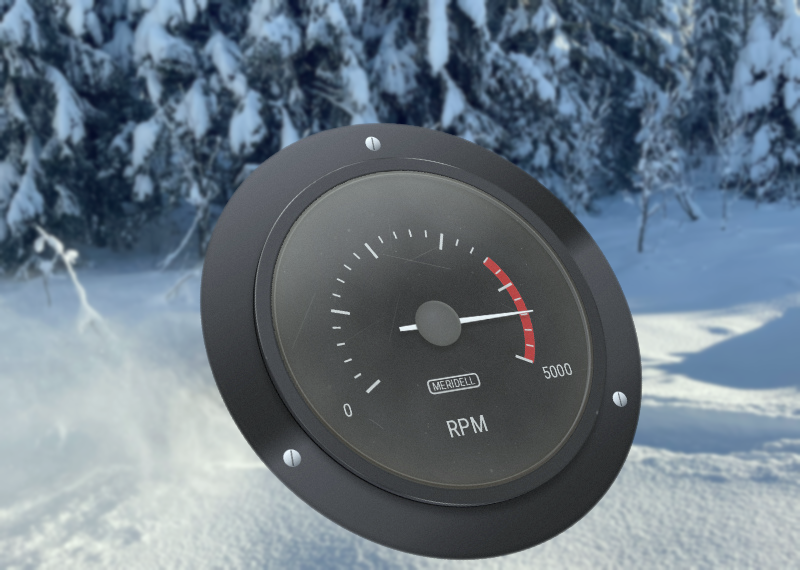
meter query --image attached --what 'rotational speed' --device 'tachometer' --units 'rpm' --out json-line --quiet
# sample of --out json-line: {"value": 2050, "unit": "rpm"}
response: {"value": 4400, "unit": "rpm"}
